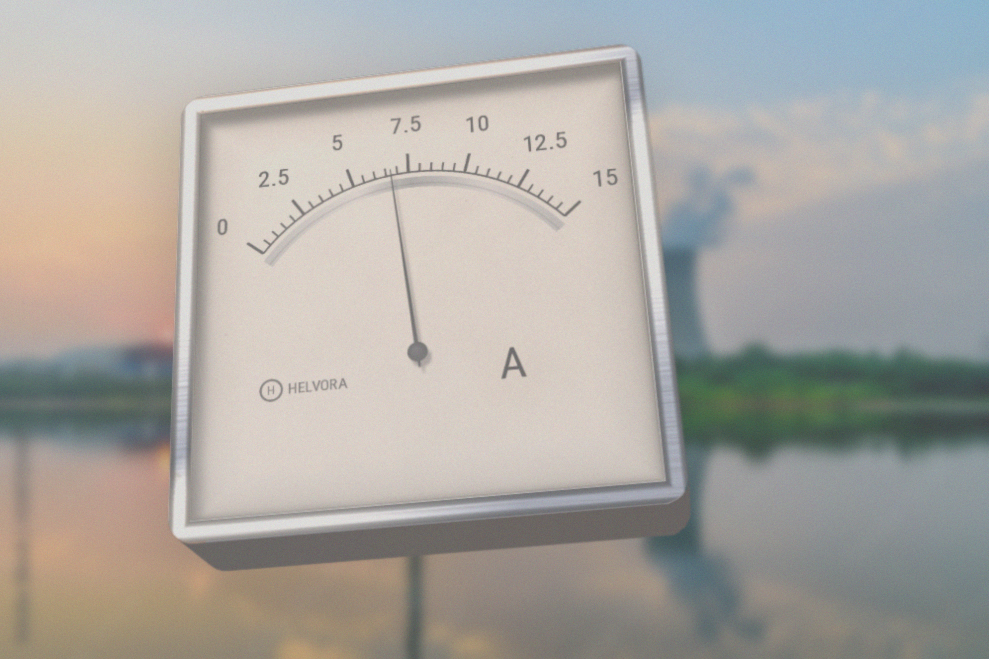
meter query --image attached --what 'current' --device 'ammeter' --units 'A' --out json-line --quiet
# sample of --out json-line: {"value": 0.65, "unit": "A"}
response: {"value": 6.75, "unit": "A"}
